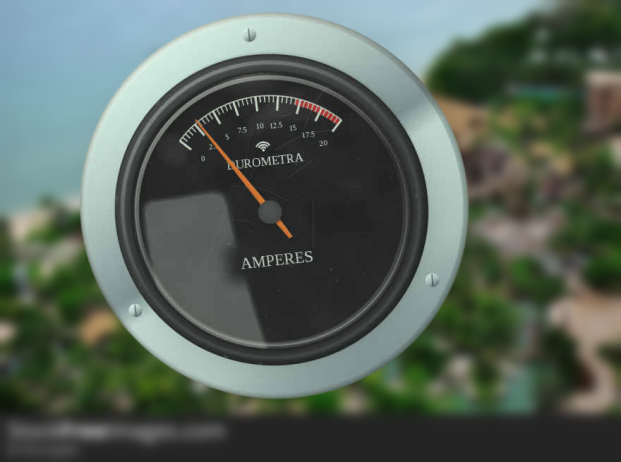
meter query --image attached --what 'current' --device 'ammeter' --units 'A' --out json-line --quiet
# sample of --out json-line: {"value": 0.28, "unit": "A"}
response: {"value": 3, "unit": "A"}
